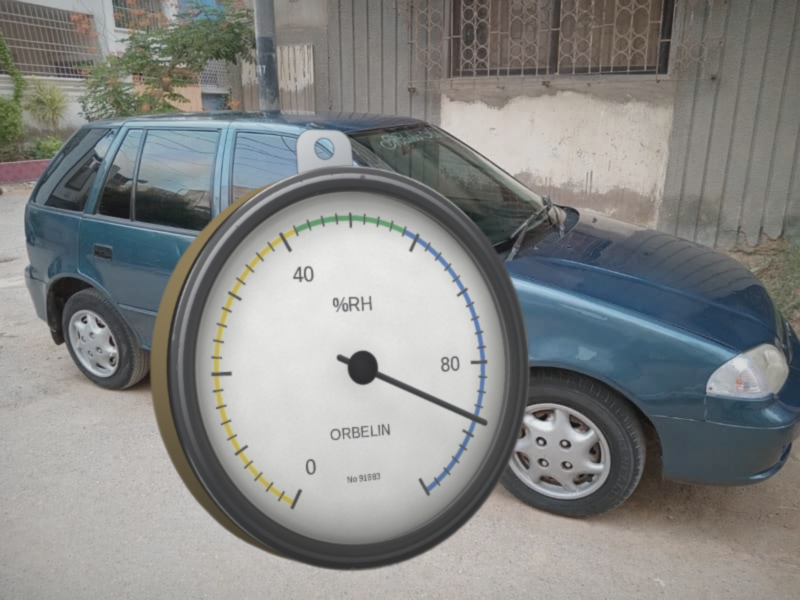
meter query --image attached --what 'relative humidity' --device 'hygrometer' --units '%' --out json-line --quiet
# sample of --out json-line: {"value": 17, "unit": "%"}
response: {"value": 88, "unit": "%"}
